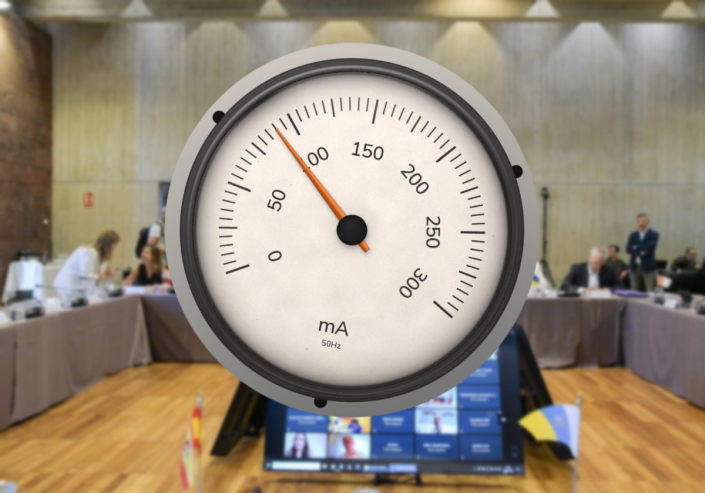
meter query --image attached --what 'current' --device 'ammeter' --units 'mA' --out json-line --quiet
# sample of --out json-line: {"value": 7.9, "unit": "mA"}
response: {"value": 90, "unit": "mA"}
